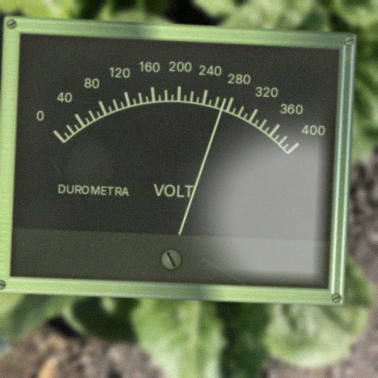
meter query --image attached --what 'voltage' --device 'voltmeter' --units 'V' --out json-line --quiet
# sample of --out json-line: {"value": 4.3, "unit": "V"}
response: {"value": 270, "unit": "V"}
